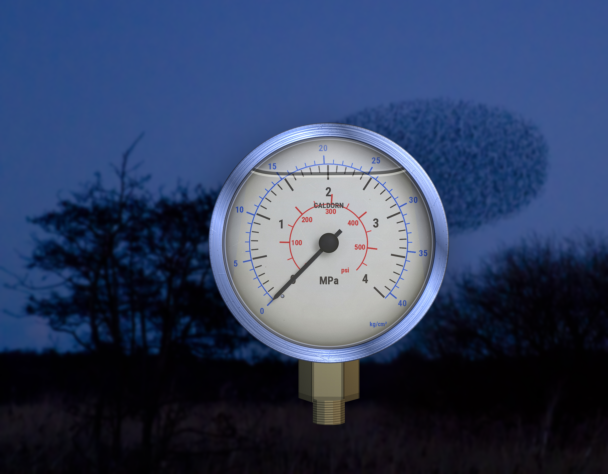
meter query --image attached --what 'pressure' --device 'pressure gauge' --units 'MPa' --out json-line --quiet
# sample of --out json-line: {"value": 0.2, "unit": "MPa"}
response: {"value": 0, "unit": "MPa"}
